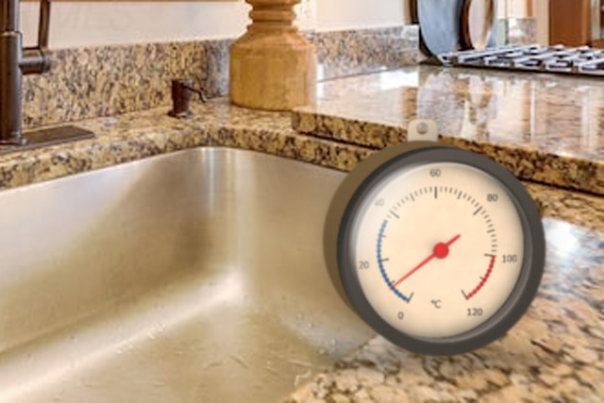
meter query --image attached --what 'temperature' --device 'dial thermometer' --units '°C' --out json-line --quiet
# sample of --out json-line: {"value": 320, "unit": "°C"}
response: {"value": 10, "unit": "°C"}
